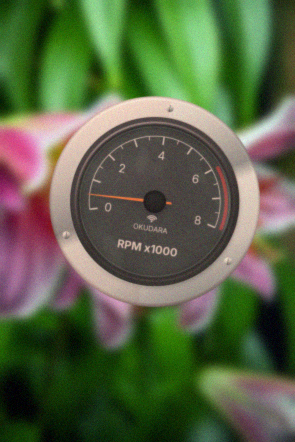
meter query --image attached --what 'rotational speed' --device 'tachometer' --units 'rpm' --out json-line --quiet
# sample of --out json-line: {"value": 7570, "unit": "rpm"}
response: {"value": 500, "unit": "rpm"}
